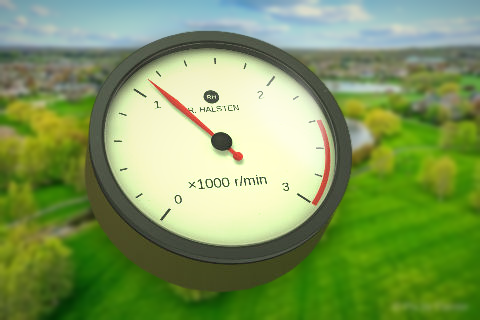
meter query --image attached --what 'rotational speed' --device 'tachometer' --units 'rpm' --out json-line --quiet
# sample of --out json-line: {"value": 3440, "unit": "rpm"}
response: {"value": 1100, "unit": "rpm"}
